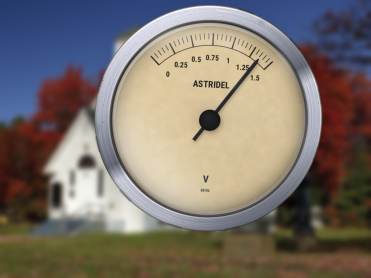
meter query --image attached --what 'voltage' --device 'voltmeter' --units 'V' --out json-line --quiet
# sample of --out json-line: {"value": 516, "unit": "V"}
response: {"value": 1.35, "unit": "V"}
